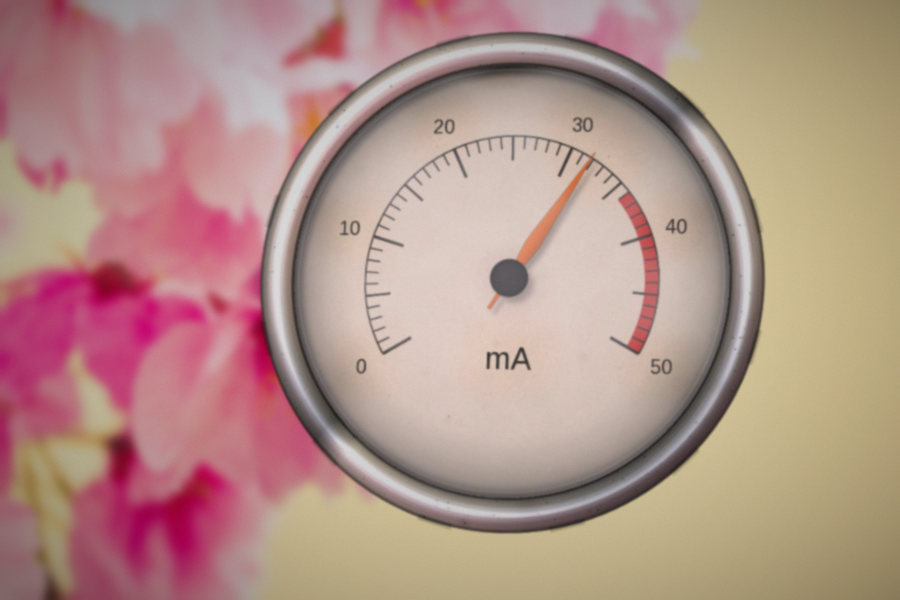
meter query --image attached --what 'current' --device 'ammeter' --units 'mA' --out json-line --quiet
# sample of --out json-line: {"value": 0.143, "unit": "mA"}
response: {"value": 32, "unit": "mA"}
